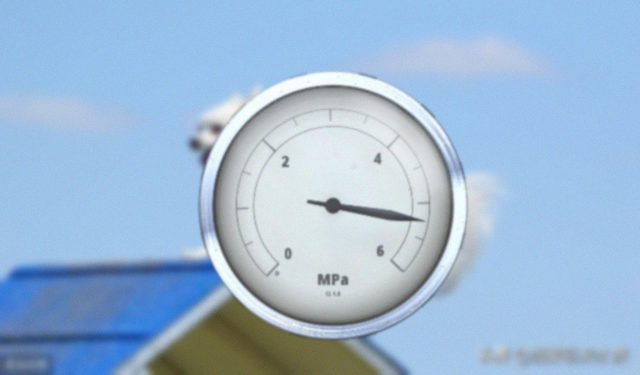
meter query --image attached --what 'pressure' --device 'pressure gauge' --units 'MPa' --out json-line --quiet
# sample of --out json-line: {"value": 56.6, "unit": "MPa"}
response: {"value": 5.25, "unit": "MPa"}
